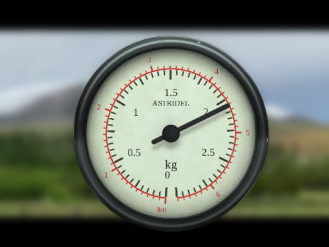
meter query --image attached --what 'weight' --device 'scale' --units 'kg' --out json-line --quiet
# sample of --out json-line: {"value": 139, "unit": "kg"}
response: {"value": 2.05, "unit": "kg"}
